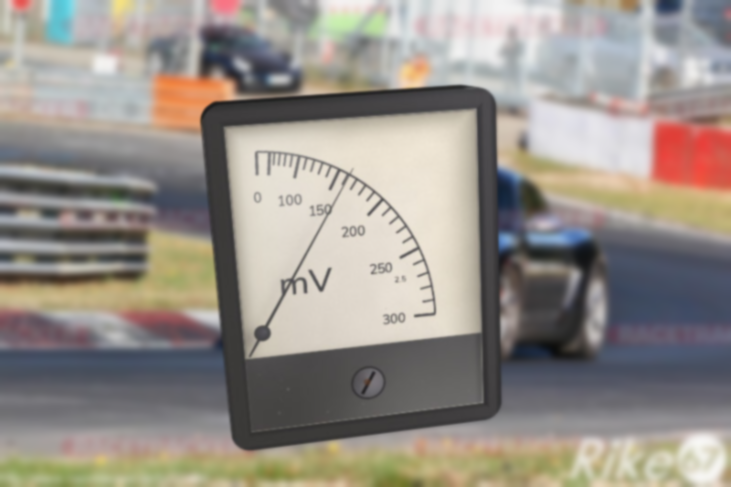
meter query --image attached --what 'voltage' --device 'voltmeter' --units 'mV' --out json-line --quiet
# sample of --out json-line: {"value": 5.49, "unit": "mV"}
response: {"value": 160, "unit": "mV"}
